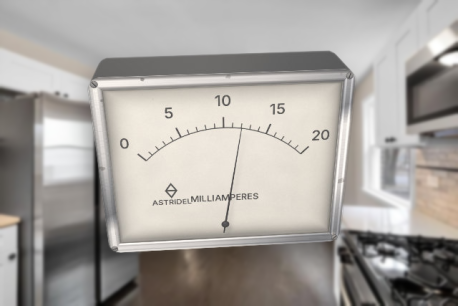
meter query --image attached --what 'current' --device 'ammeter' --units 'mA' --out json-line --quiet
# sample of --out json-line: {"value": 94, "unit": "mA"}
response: {"value": 12, "unit": "mA"}
